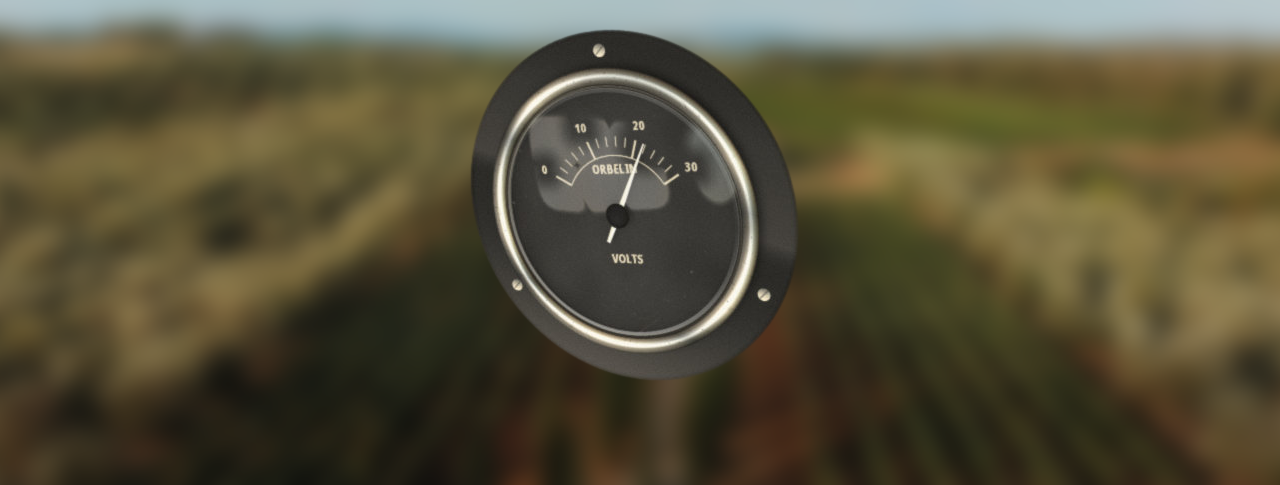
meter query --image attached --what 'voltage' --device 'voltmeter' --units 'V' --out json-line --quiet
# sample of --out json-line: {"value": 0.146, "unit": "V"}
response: {"value": 22, "unit": "V"}
